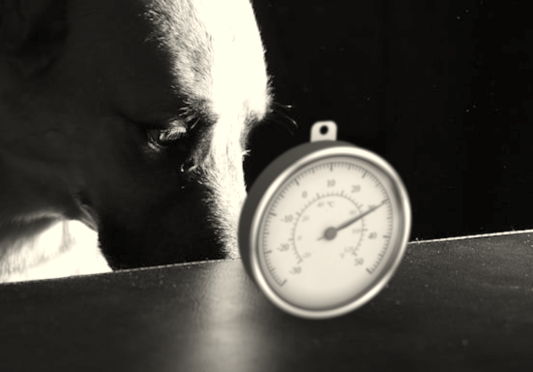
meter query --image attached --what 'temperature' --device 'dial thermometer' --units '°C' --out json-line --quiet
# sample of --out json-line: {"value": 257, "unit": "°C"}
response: {"value": 30, "unit": "°C"}
